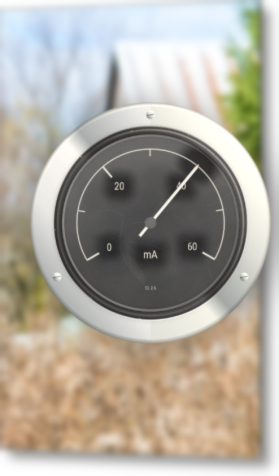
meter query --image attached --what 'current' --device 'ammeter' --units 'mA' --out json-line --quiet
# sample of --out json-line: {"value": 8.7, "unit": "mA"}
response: {"value": 40, "unit": "mA"}
